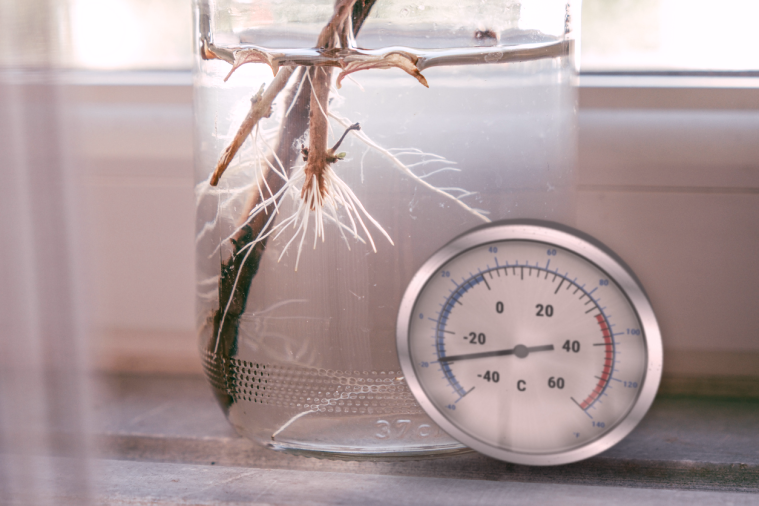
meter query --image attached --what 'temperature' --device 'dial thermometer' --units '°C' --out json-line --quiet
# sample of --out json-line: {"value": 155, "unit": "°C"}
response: {"value": -28, "unit": "°C"}
